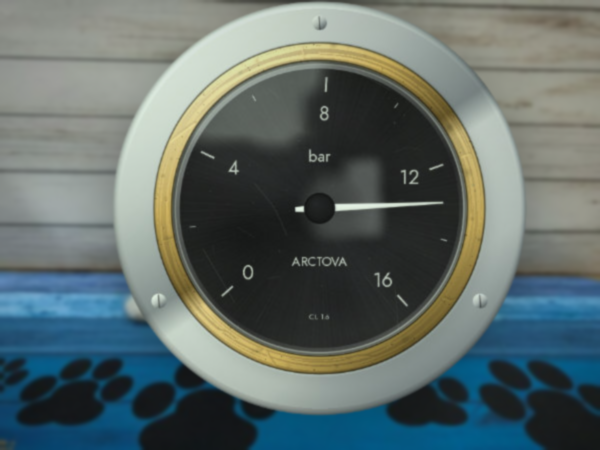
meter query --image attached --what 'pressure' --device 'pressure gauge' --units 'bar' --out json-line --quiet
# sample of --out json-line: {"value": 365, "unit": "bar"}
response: {"value": 13, "unit": "bar"}
